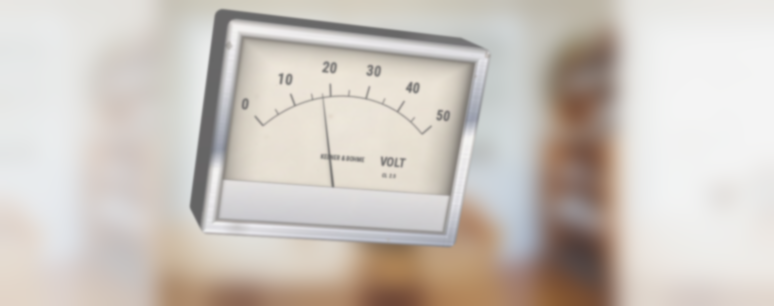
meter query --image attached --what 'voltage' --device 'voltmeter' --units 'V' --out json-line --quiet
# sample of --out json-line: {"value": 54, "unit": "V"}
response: {"value": 17.5, "unit": "V"}
